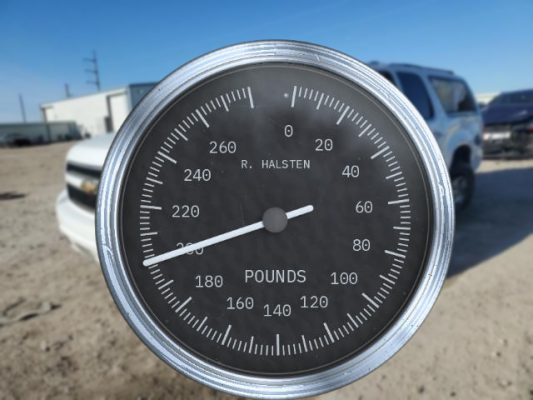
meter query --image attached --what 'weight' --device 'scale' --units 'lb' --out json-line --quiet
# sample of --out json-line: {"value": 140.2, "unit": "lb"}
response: {"value": 200, "unit": "lb"}
